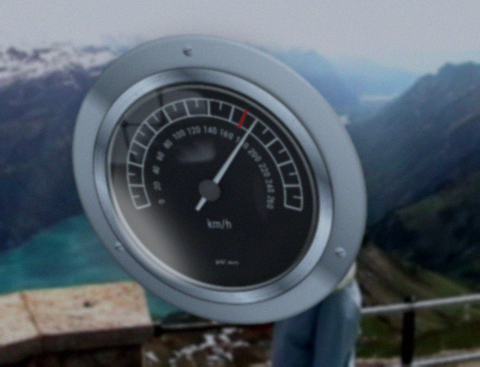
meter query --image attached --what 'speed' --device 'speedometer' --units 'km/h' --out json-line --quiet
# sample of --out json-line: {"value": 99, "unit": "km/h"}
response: {"value": 180, "unit": "km/h"}
